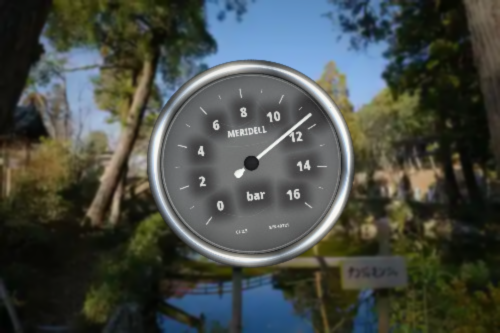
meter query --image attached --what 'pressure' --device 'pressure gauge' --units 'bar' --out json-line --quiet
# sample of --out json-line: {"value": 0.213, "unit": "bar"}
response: {"value": 11.5, "unit": "bar"}
